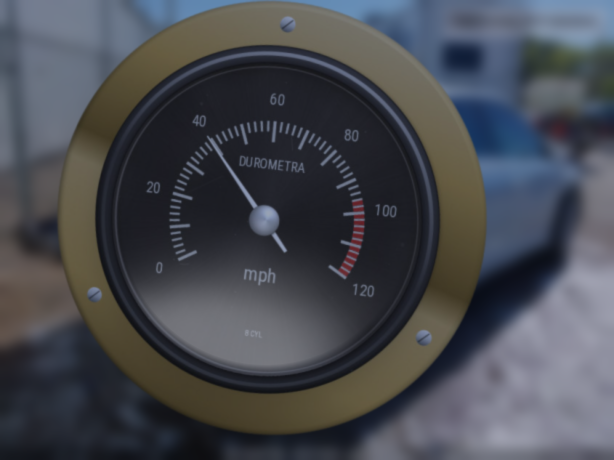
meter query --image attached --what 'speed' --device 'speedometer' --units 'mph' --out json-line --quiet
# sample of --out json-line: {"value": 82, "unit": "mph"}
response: {"value": 40, "unit": "mph"}
